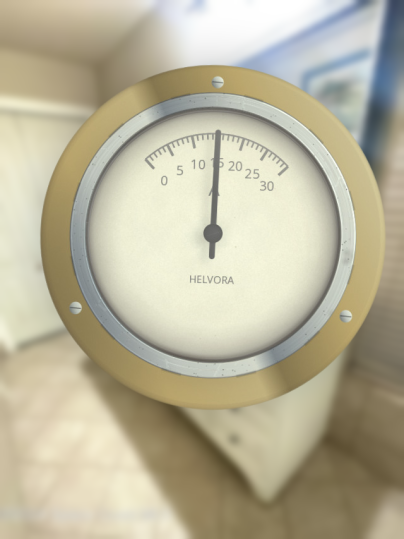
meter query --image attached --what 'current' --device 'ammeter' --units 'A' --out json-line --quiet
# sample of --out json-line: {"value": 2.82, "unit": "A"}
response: {"value": 15, "unit": "A"}
